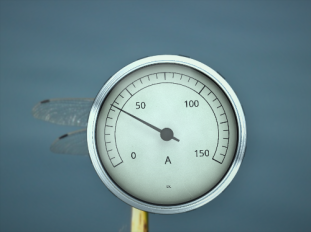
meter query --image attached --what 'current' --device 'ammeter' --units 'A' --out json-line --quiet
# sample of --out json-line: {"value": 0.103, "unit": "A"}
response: {"value": 37.5, "unit": "A"}
